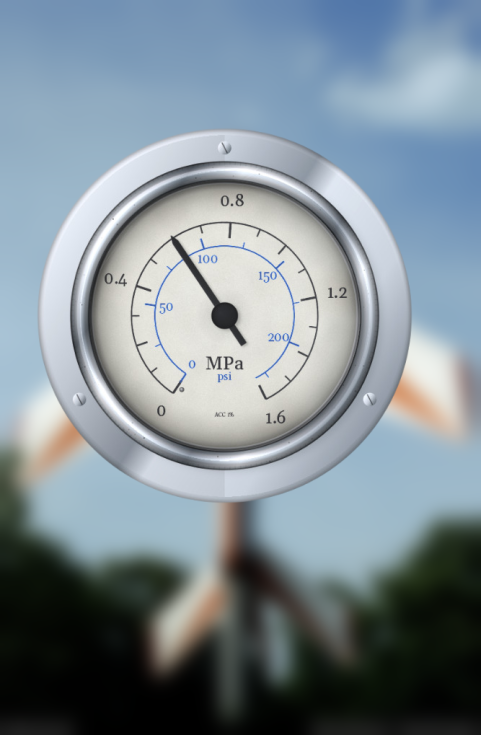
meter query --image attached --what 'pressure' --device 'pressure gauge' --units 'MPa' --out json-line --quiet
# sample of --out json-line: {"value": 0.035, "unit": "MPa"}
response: {"value": 0.6, "unit": "MPa"}
